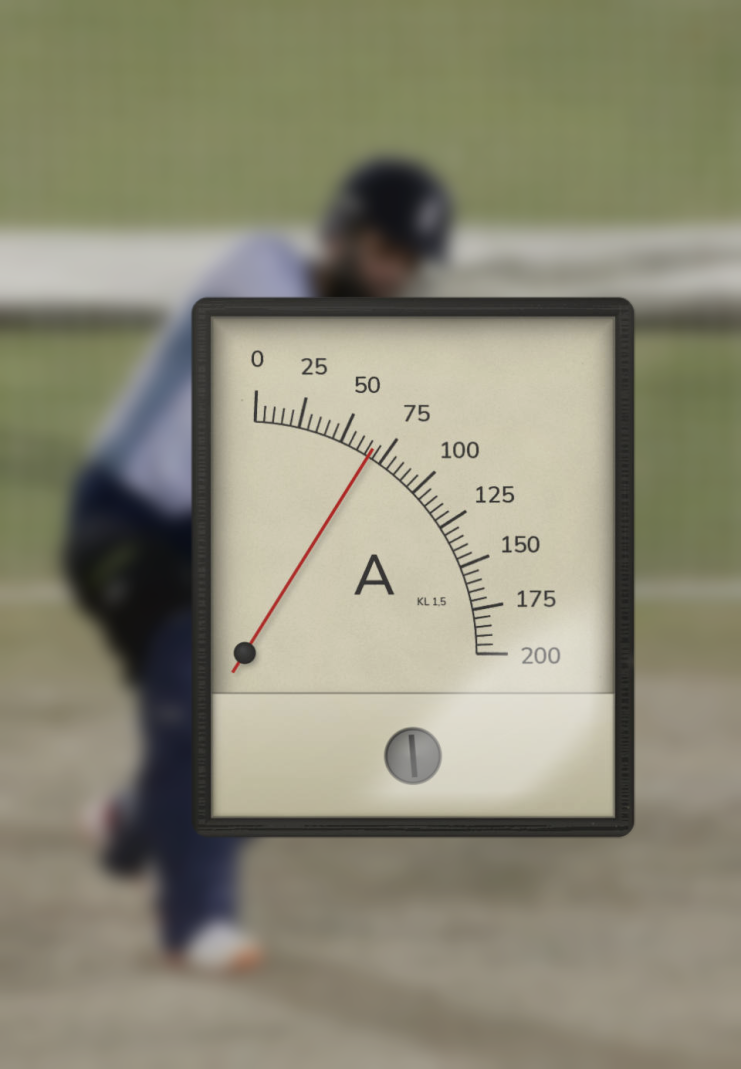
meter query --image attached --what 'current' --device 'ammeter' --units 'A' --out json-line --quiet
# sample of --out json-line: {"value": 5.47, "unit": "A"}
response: {"value": 67.5, "unit": "A"}
